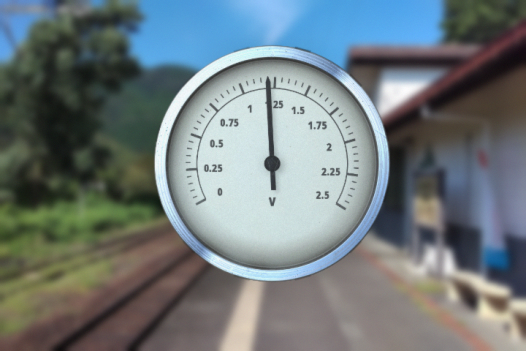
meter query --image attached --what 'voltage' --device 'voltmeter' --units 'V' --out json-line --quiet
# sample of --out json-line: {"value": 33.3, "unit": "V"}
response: {"value": 1.2, "unit": "V"}
